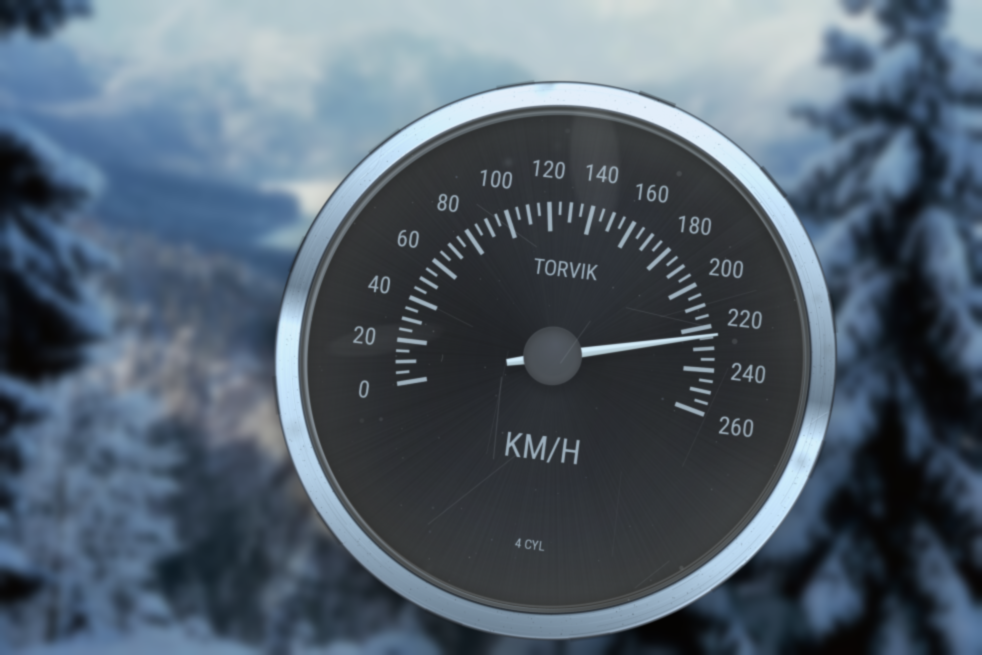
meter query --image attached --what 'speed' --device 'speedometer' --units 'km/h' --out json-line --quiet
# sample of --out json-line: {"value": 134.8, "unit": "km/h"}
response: {"value": 225, "unit": "km/h"}
